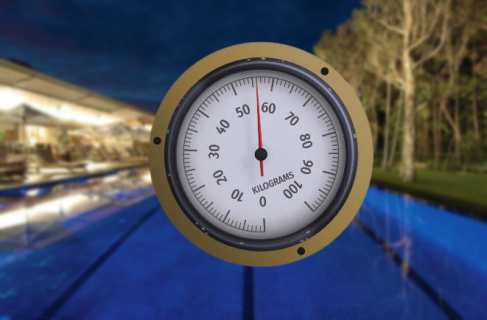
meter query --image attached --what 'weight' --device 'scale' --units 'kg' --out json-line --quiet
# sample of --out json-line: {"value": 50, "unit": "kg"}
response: {"value": 56, "unit": "kg"}
